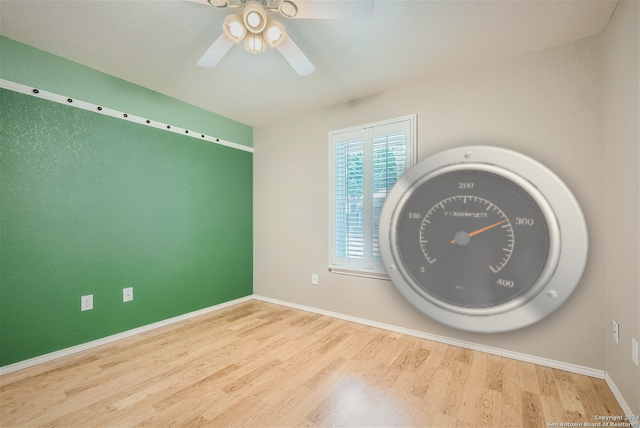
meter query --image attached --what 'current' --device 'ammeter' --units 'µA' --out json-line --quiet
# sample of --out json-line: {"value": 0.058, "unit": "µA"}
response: {"value": 290, "unit": "µA"}
